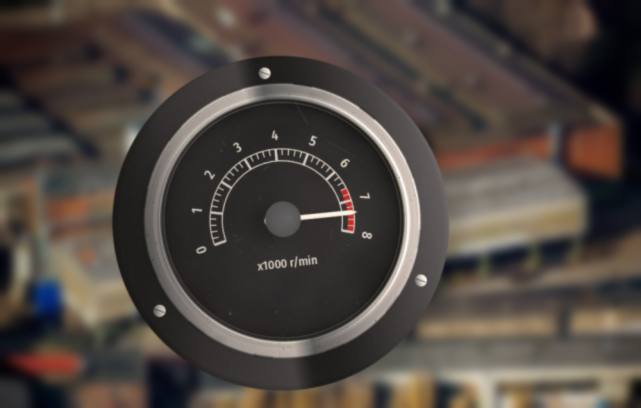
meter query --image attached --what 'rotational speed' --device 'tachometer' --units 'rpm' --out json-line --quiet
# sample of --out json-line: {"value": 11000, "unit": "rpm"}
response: {"value": 7400, "unit": "rpm"}
